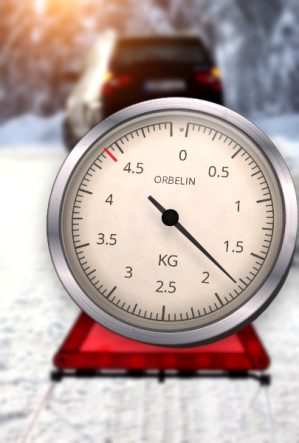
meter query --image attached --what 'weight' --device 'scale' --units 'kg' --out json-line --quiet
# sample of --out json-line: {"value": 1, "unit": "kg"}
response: {"value": 1.8, "unit": "kg"}
